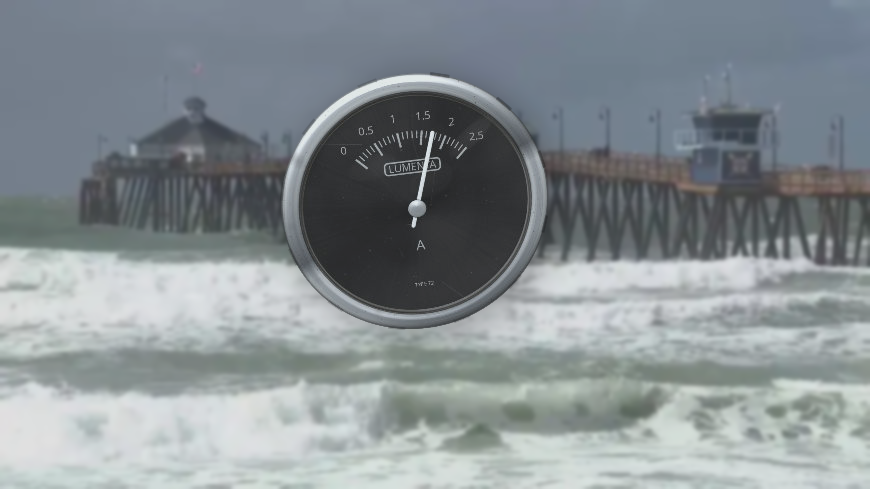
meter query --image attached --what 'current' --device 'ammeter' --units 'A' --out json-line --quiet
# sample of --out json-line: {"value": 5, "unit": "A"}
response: {"value": 1.7, "unit": "A"}
